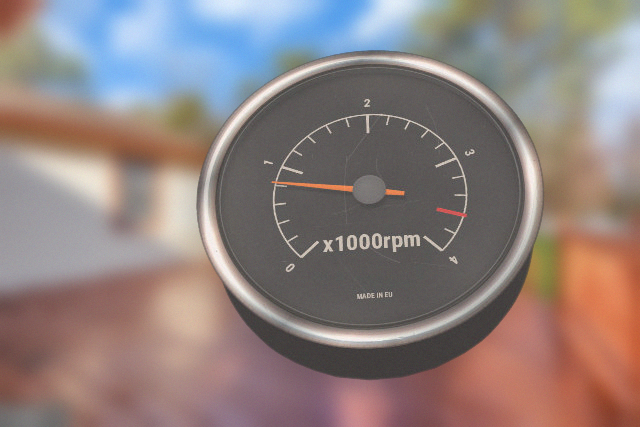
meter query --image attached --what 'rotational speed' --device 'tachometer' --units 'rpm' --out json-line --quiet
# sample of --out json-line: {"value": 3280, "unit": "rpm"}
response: {"value": 800, "unit": "rpm"}
